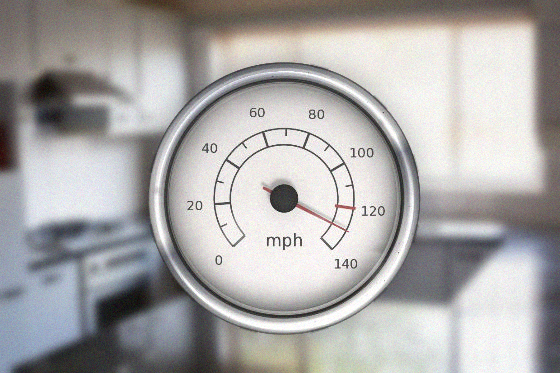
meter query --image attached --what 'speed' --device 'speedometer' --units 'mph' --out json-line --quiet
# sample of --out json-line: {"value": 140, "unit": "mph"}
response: {"value": 130, "unit": "mph"}
